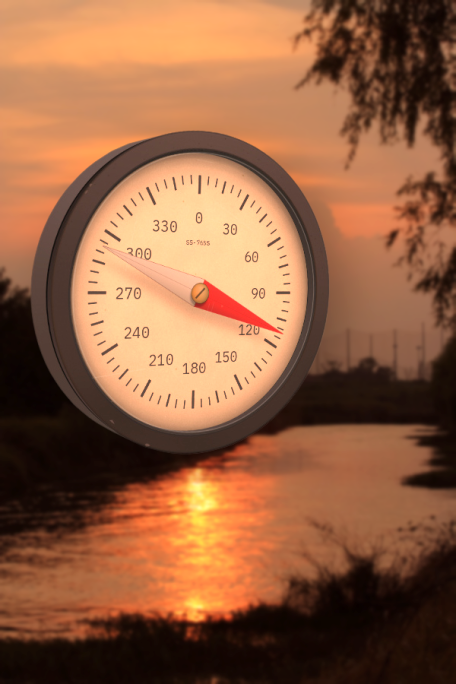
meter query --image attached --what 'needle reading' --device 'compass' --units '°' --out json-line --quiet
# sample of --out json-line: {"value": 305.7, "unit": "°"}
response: {"value": 112.5, "unit": "°"}
